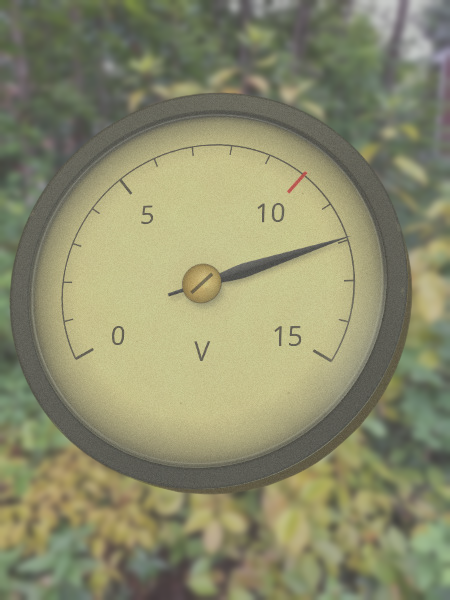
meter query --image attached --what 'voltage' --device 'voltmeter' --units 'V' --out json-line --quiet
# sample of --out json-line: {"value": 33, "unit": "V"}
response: {"value": 12, "unit": "V"}
